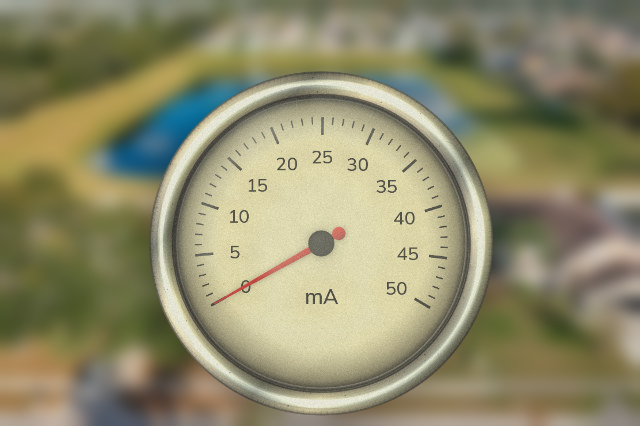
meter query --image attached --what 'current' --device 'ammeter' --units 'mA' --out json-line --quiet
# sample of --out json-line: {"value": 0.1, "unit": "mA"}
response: {"value": 0, "unit": "mA"}
